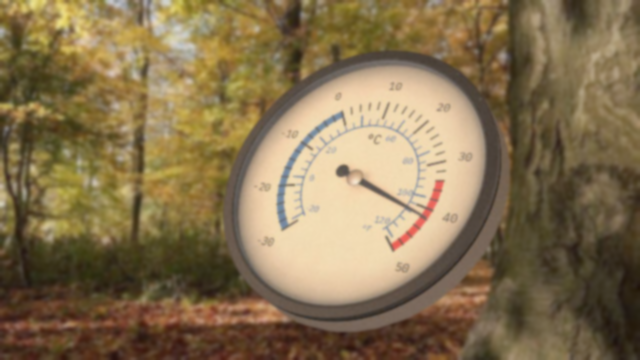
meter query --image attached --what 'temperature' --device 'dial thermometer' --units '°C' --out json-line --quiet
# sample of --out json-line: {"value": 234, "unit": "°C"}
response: {"value": 42, "unit": "°C"}
